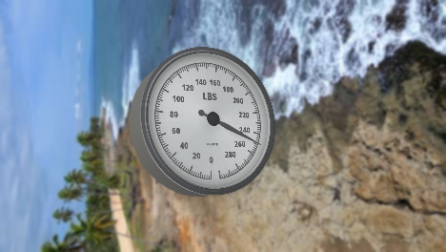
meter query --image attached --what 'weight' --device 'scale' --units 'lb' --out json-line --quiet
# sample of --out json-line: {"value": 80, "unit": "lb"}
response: {"value": 250, "unit": "lb"}
